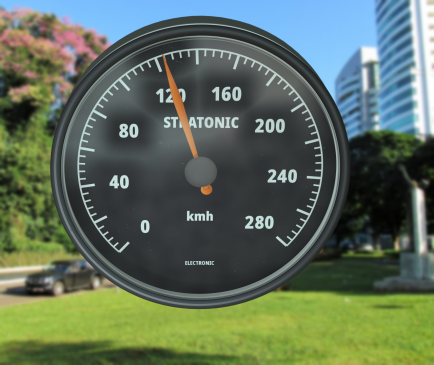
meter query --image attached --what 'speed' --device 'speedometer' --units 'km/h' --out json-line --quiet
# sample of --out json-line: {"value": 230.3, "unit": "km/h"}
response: {"value": 124, "unit": "km/h"}
